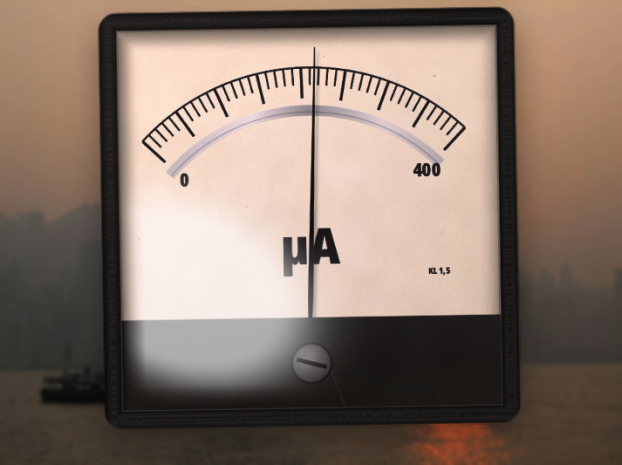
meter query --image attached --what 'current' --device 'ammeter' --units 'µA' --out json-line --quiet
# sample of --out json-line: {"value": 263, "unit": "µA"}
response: {"value": 215, "unit": "µA"}
